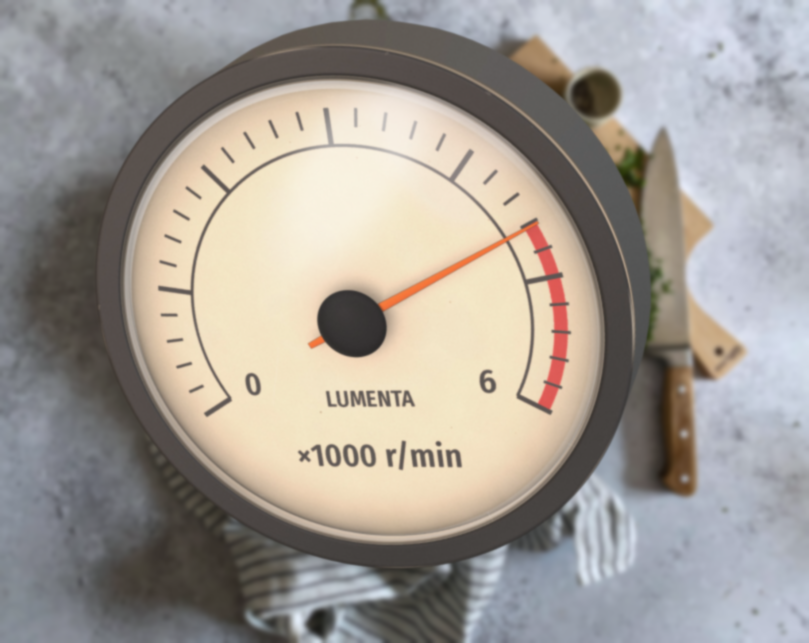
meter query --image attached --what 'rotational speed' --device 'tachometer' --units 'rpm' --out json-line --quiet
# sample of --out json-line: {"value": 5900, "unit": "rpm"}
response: {"value": 4600, "unit": "rpm"}
